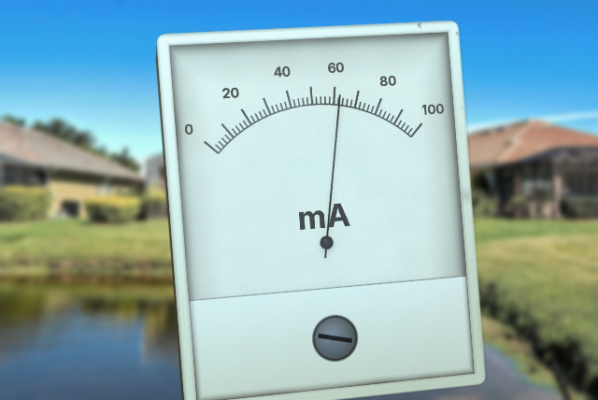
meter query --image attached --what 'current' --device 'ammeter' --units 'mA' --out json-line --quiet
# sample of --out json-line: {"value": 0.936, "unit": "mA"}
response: {"value": 62, "unit": "mA"}
